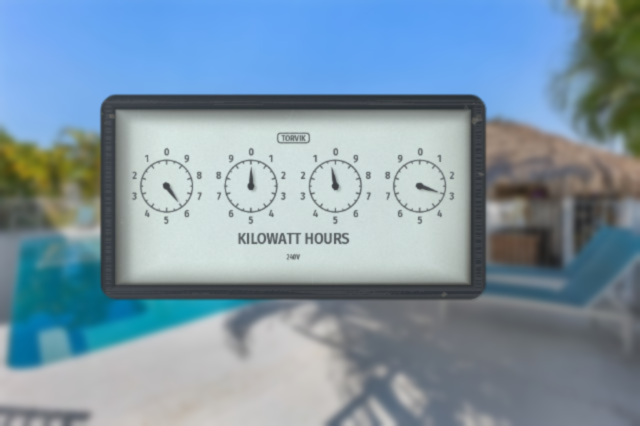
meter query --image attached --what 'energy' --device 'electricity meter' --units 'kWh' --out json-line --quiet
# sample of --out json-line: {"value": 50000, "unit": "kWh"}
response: {"value": 6003, "unit": "kWh"}
